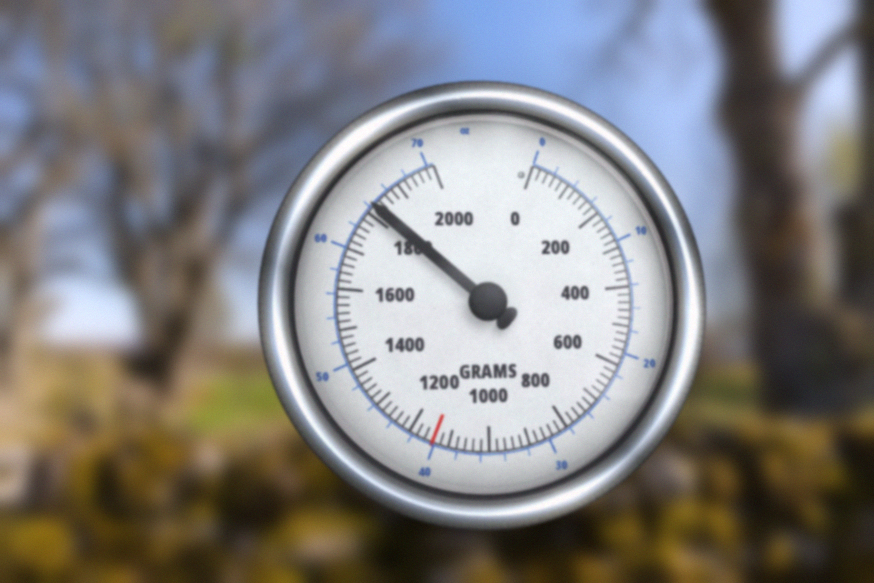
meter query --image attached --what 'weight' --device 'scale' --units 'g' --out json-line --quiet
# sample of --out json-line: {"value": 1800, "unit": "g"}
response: {"value": 1820, "unit": "g"}
